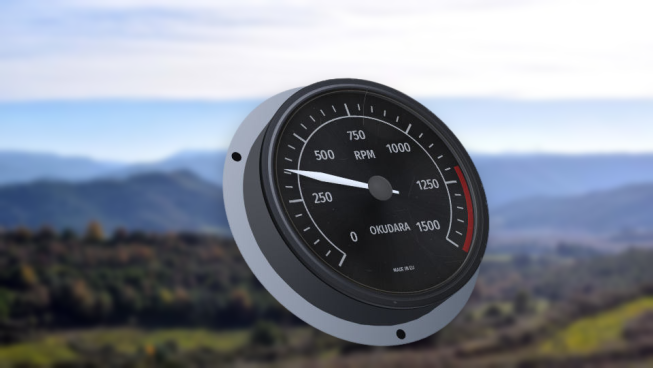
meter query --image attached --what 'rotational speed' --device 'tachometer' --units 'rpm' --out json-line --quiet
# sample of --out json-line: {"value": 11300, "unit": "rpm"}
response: {"value": 350, "unit": "rpm"}
